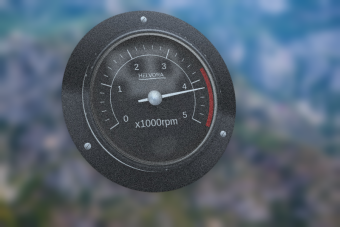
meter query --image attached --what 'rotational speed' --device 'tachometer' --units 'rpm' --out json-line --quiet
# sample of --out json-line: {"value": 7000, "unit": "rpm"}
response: {"value": 4200, "unit": "rpm"}
